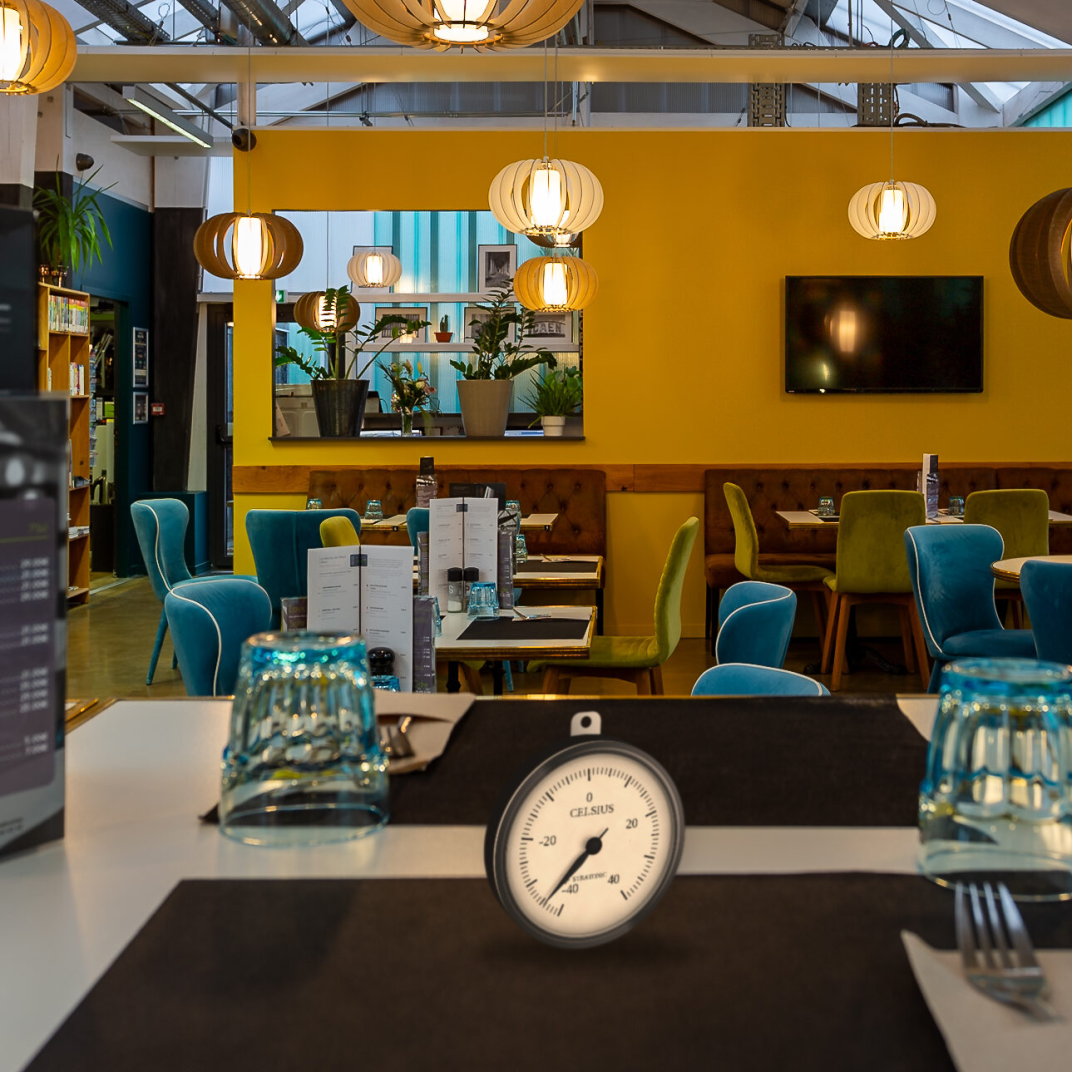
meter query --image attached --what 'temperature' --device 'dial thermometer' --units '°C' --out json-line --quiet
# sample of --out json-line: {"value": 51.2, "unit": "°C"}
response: {"value": -35, "unit": "°C"}
